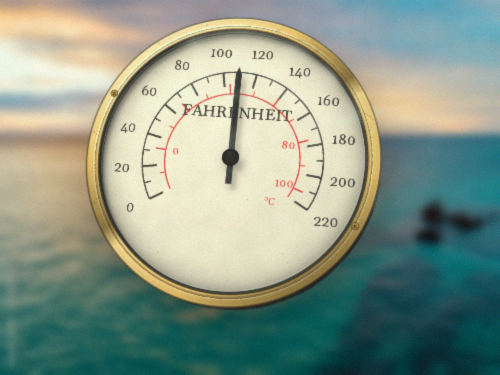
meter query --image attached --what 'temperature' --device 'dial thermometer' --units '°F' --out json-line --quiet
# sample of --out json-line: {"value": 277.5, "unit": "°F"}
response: {"value": 110, "unit": "°F"}
